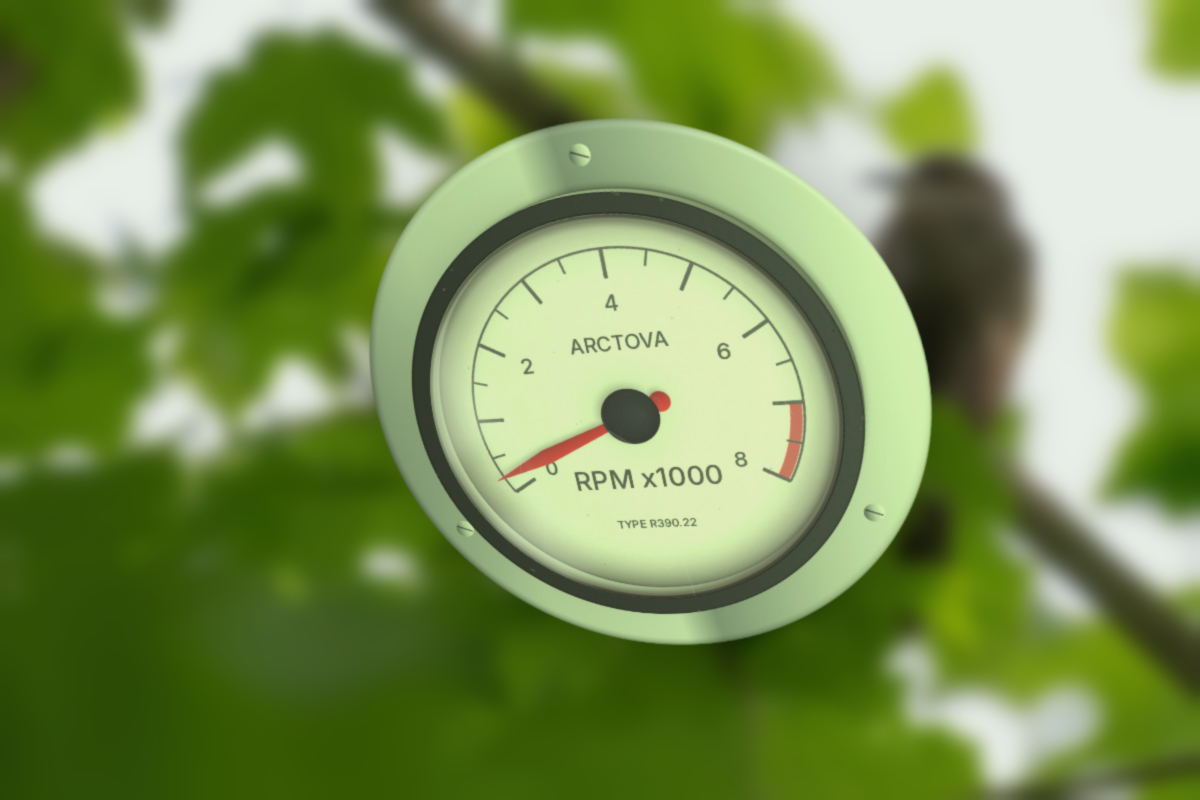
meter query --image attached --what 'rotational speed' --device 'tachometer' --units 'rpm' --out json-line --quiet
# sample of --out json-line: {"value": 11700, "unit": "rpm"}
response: {"value": 250, "unit": "rpm"}
